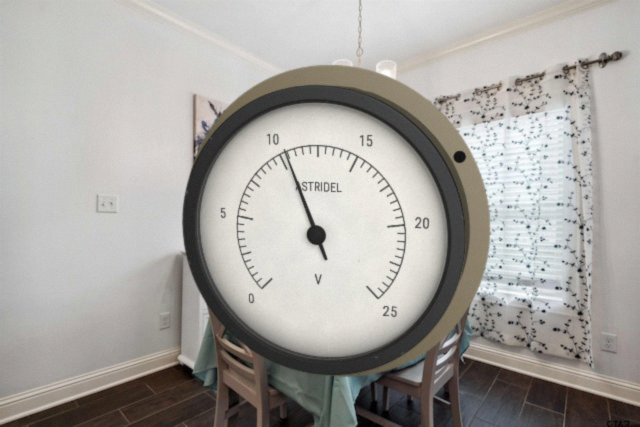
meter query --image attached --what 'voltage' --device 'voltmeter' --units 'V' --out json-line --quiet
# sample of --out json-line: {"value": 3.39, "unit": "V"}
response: {"value": 10.5, "unit": "V"}
